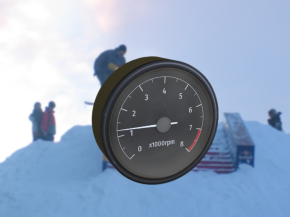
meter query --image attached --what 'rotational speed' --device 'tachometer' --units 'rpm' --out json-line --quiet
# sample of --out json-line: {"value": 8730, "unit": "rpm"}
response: {"value": 1250, "unit": "rpm"}
